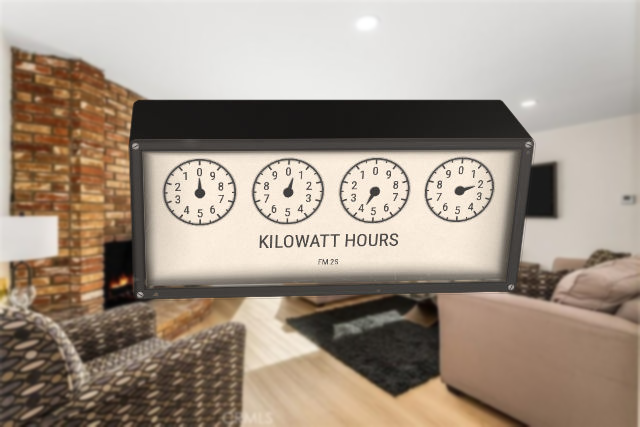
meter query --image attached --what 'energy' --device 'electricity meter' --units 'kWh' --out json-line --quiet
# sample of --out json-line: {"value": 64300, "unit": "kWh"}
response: {"value": 42, "unit": "kWh"}
